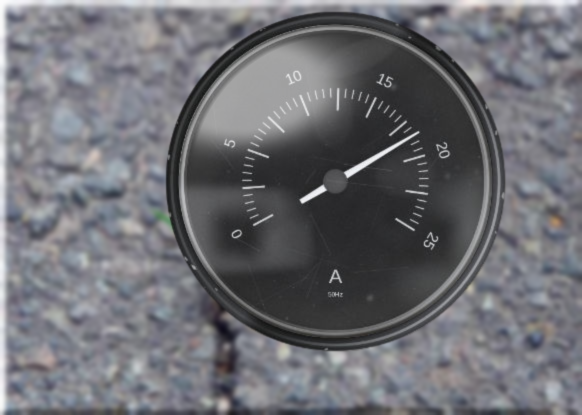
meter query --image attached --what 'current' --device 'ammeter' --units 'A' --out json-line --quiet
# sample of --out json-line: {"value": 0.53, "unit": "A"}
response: {"value": 18.5, "unit": "A"}
